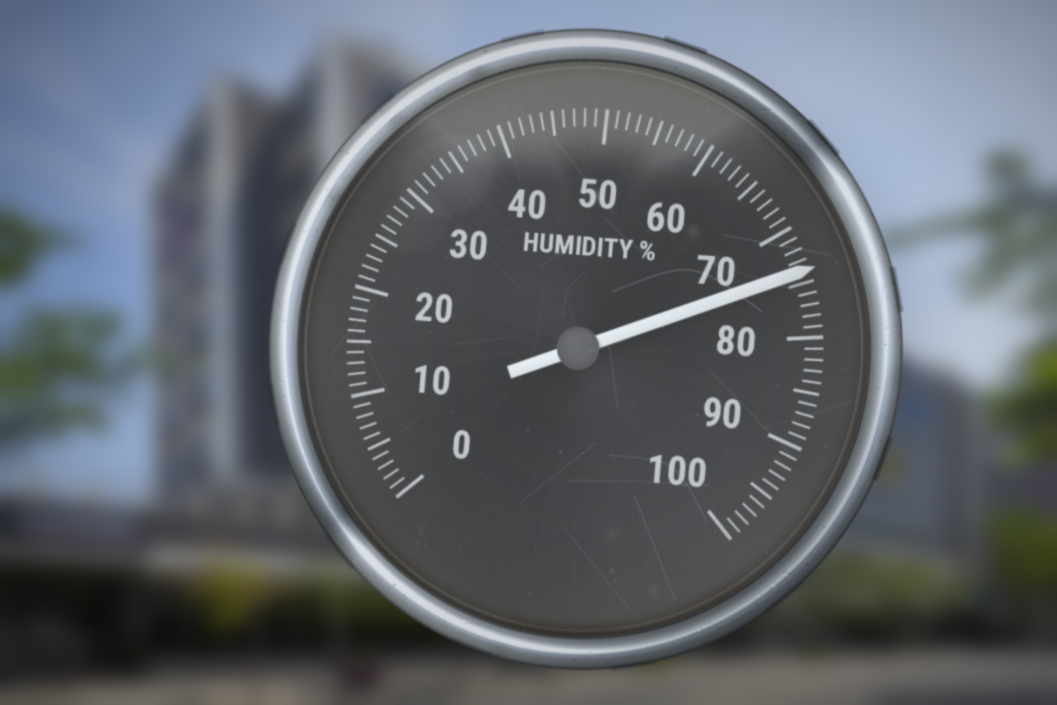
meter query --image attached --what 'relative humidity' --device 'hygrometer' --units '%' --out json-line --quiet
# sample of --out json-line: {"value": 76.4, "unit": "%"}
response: {"value": 74, "unit": "%"}
